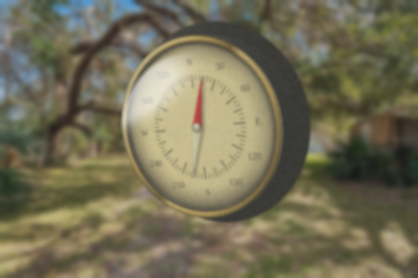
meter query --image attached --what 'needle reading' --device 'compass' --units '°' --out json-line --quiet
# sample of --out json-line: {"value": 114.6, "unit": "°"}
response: {"value": 15, "unit": "°"}
